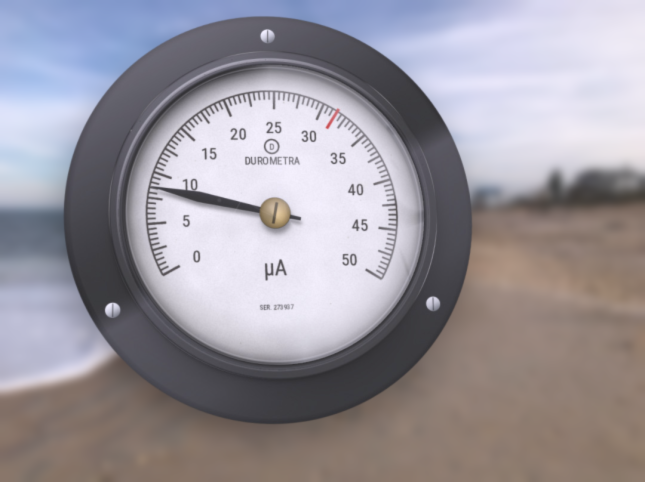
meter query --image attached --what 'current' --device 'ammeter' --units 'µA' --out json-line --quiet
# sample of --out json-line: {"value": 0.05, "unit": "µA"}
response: {"value": 8.5, "unit": "µA"}
